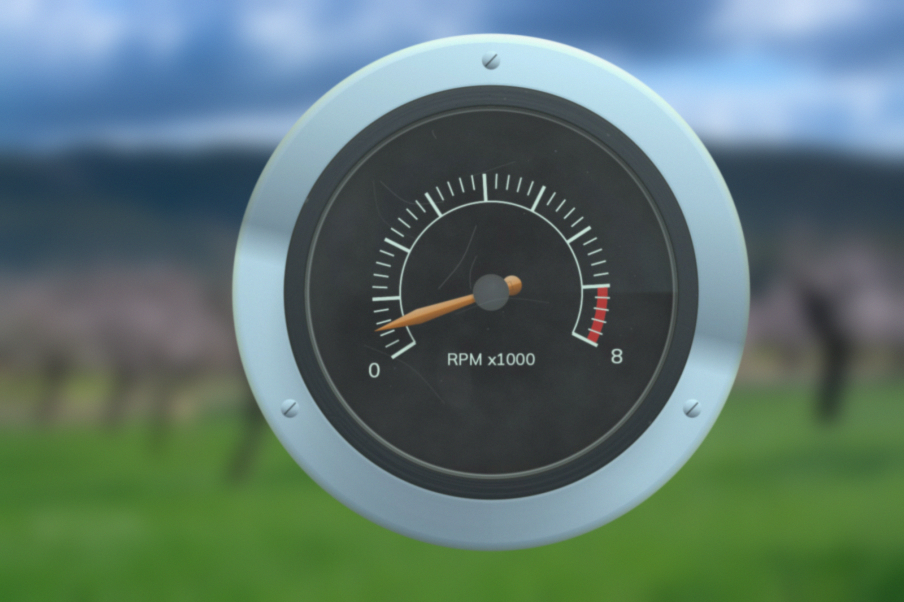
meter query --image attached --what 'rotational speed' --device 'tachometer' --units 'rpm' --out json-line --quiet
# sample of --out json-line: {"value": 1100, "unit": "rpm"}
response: {"value": 500, "unit": "rpm"}
